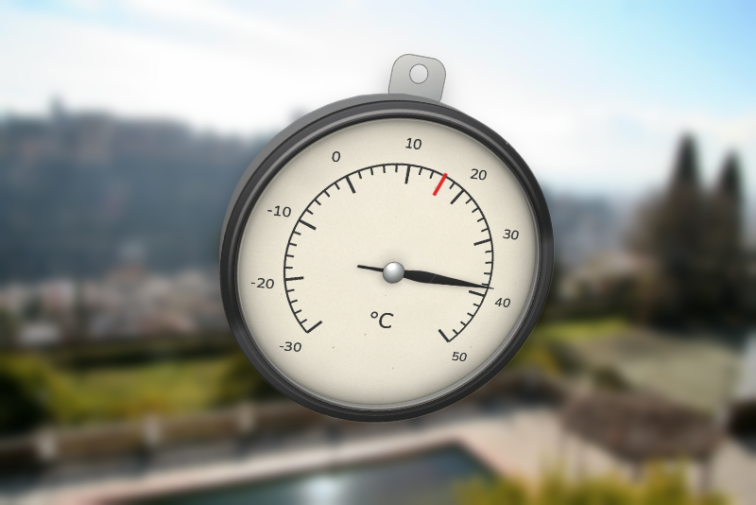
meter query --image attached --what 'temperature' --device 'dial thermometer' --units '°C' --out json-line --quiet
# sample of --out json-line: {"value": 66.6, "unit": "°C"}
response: {"value": 38, "unit": "°C"}
